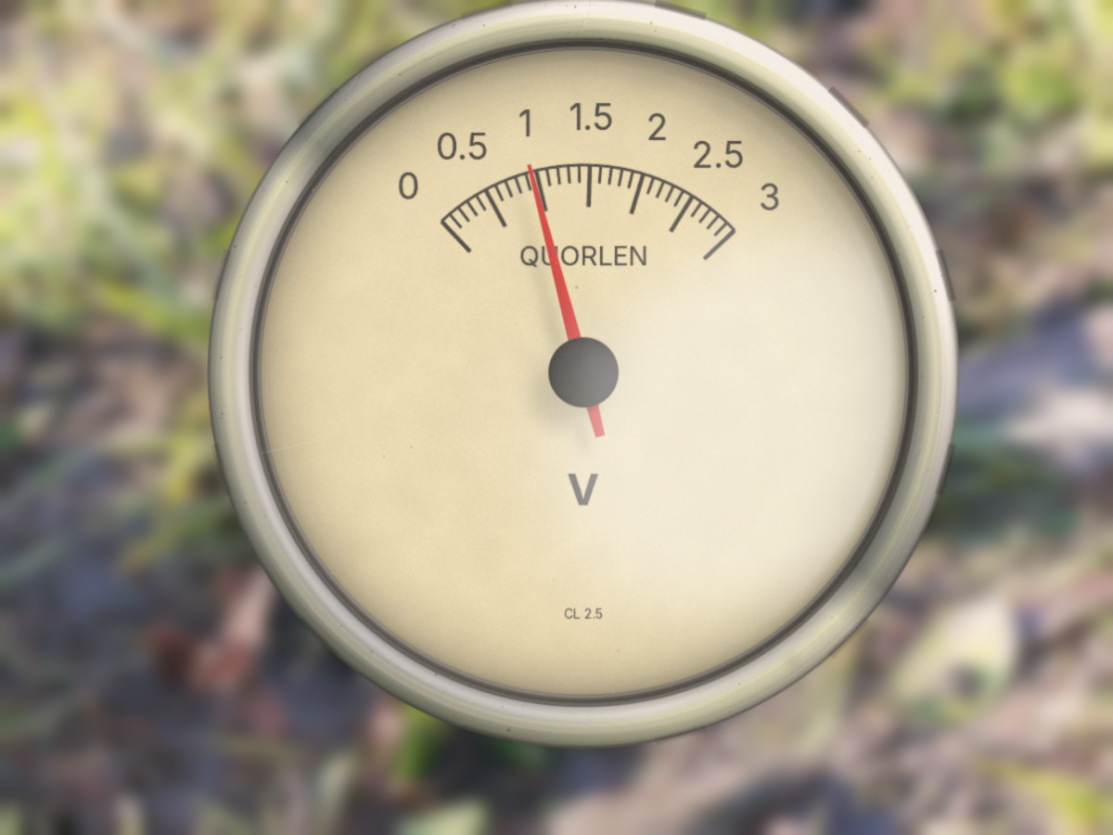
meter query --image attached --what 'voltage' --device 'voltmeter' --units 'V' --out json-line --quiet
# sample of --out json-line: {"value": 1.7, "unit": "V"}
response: {"value": 0.95, "unit": "V"}
